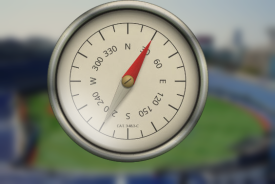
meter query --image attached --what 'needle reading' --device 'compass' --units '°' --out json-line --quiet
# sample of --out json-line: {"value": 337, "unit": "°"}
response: {"value": 30, "unit": "°"}
